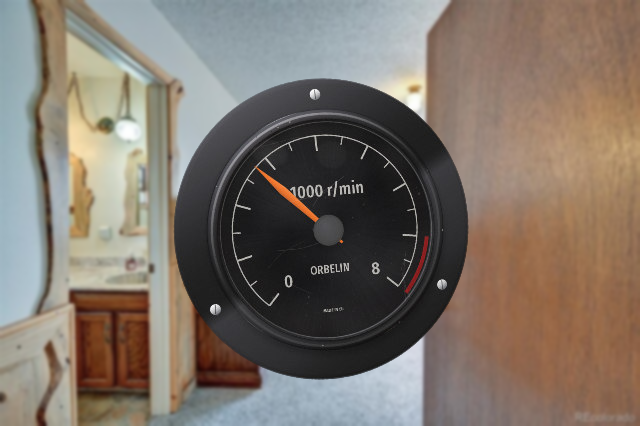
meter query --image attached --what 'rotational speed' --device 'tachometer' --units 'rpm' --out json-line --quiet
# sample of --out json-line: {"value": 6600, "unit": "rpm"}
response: {"value": 2750, "unit": "rpm"}
